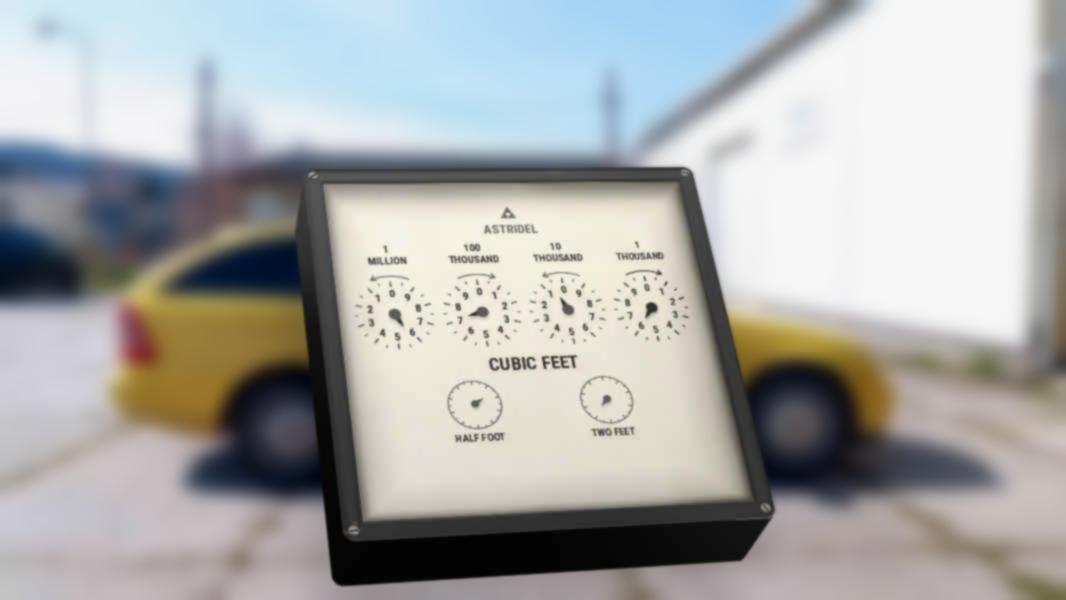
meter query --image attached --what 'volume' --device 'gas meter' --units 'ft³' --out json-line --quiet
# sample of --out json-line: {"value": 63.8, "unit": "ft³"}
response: {"value": 570600, "unit": "ft³"}
